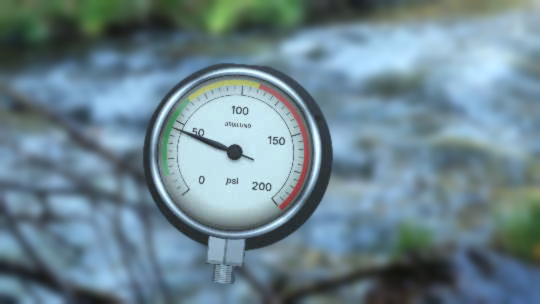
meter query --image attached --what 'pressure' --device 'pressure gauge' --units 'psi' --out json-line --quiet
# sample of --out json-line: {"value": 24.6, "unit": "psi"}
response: {"value": 45, "unit": "psi"}
